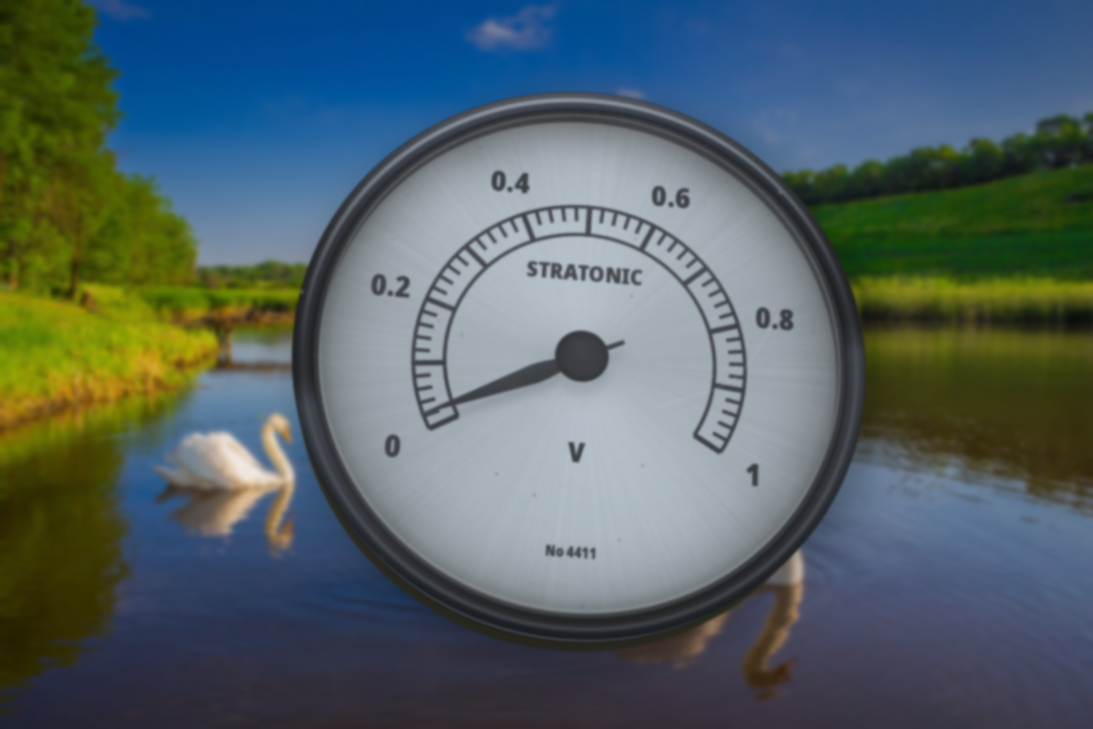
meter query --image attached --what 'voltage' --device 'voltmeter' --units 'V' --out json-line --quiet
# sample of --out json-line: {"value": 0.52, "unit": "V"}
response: {"value": 0.02, "unit": "V"}
